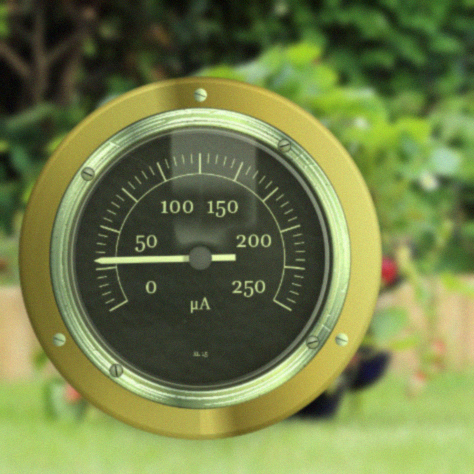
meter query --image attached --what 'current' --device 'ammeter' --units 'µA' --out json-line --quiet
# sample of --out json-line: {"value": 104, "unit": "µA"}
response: {"value": 30, "unit": "µA"}
